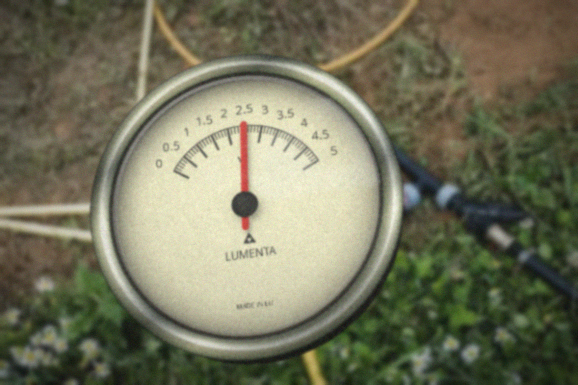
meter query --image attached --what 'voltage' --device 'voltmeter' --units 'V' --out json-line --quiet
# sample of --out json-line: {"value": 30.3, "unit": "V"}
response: {"value": 2.5, "unit": "V"}
